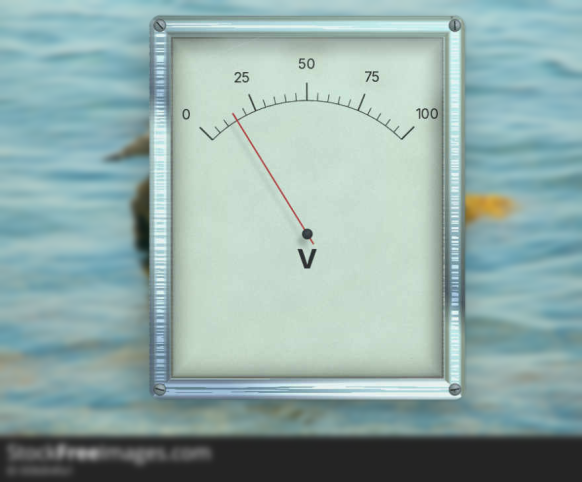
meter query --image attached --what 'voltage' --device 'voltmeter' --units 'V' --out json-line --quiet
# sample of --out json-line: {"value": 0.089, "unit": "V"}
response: {"value": 15, "unit": "V"}
